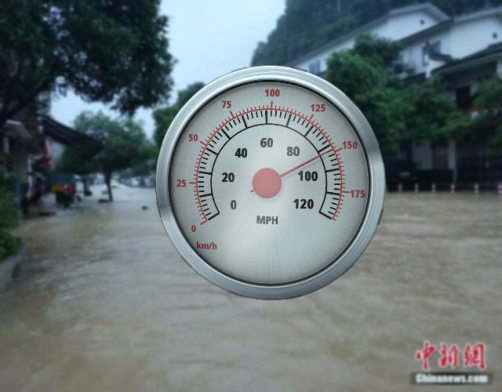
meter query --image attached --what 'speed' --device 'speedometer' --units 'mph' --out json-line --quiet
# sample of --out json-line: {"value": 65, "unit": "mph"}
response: {"value": 92, "unit": "mph"}
